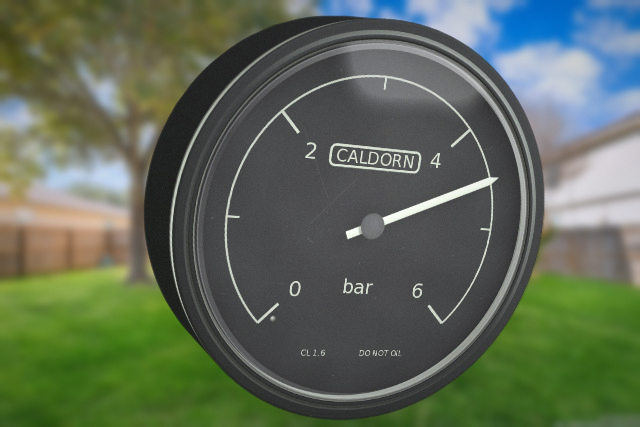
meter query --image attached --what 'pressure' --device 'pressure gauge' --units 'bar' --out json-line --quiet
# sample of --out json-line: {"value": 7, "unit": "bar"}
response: {"value": 4.5, "unit": "bar"}
